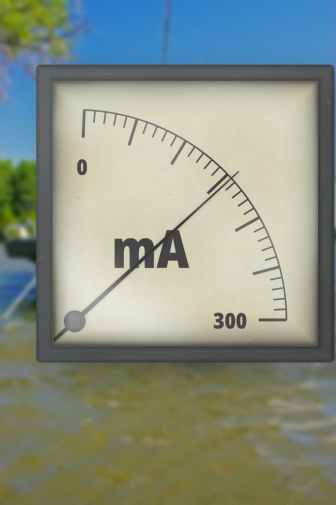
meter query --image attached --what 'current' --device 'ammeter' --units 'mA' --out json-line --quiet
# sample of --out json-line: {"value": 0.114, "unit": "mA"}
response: {"value": 155, "unit": "mA"}
